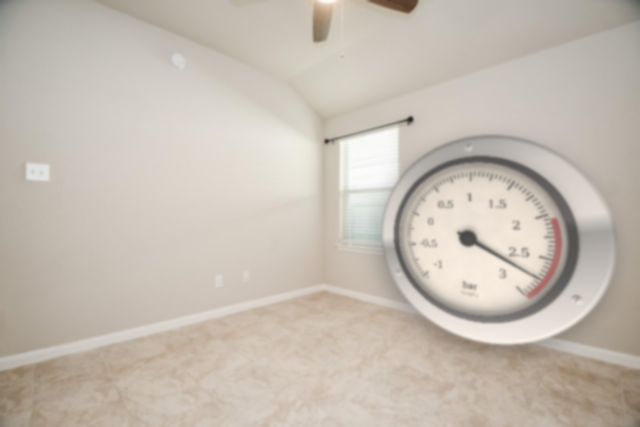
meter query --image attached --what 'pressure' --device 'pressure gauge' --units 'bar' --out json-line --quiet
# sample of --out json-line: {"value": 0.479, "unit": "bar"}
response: {"value": 2.75, "unit": "bar"}
